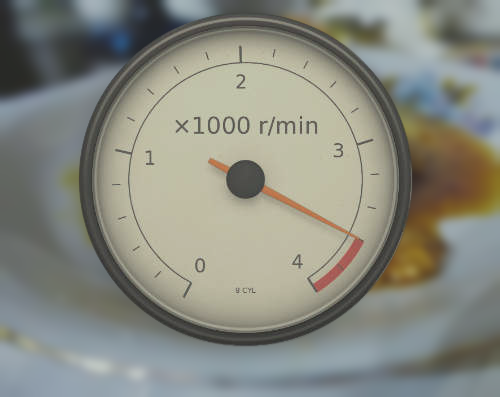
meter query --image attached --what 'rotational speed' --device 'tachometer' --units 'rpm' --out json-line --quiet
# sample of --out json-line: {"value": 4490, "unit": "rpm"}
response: {"value": 3600, "unit": "rpm"}
